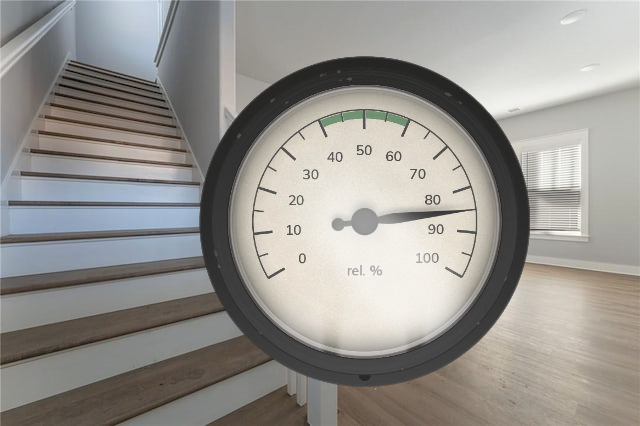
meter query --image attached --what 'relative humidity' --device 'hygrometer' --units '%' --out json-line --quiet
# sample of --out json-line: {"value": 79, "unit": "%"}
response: {"value": 85, "unit": "%"}
